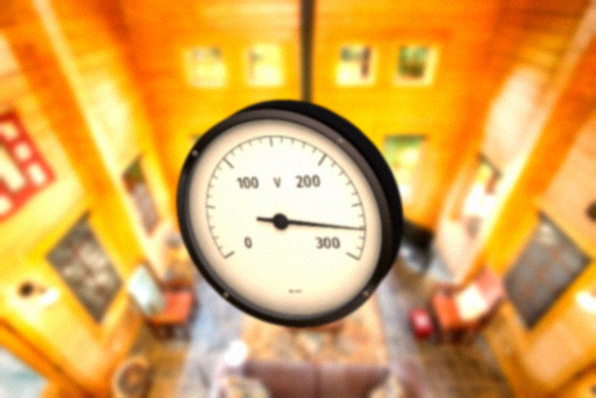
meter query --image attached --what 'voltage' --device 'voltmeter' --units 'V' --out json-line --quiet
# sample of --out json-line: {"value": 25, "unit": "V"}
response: {"value": 270, "unit": "V"}
